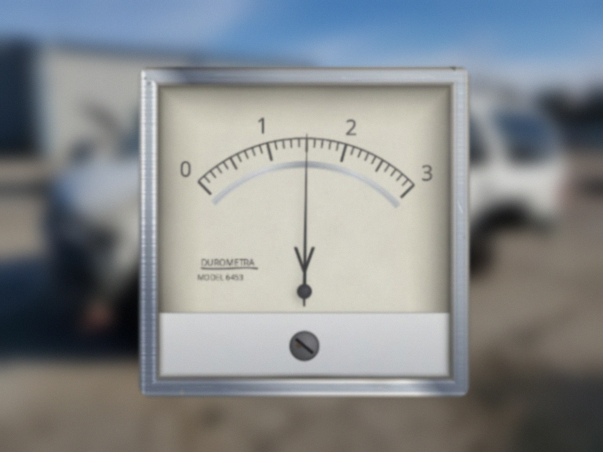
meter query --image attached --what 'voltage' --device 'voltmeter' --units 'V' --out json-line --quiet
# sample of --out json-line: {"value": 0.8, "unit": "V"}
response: {"value": 1.5, "unit": "V"}
